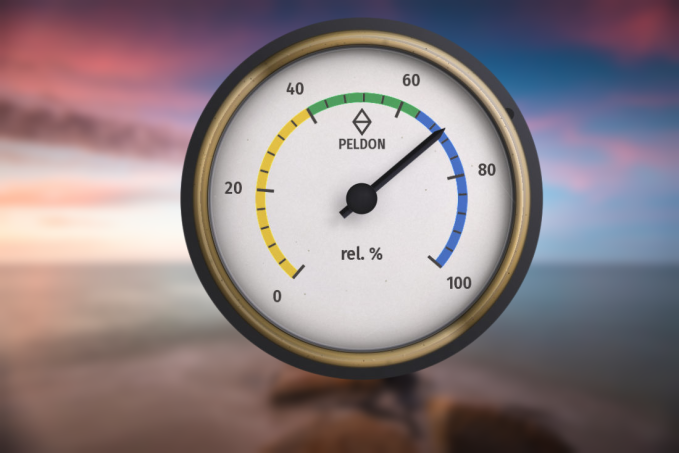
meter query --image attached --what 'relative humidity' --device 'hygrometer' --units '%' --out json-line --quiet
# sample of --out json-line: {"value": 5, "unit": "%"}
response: {"value": 70, "unit": "%"}
